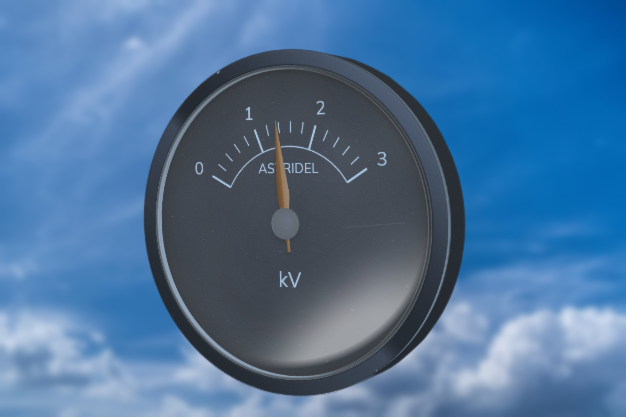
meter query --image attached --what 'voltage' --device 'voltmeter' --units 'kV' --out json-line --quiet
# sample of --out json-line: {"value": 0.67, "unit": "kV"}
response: {"value": 1.4, "unit": "kV"}
